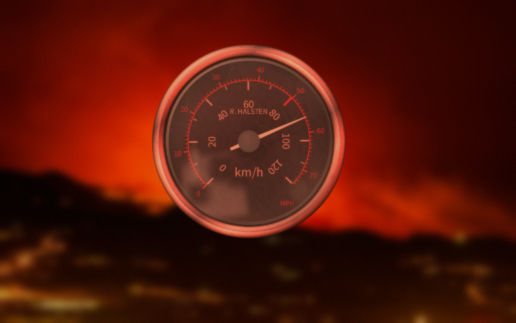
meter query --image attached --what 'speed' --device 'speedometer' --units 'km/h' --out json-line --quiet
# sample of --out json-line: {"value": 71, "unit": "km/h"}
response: {"value": 90, "unit": "km/h"}
